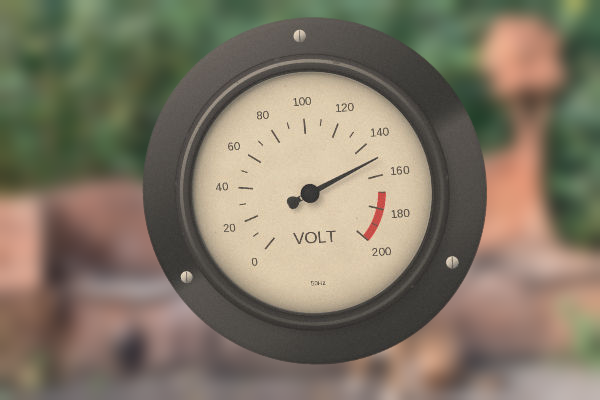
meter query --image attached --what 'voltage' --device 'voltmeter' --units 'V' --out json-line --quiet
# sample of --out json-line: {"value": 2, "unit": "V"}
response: {"value": 150, "unit": "V"}
